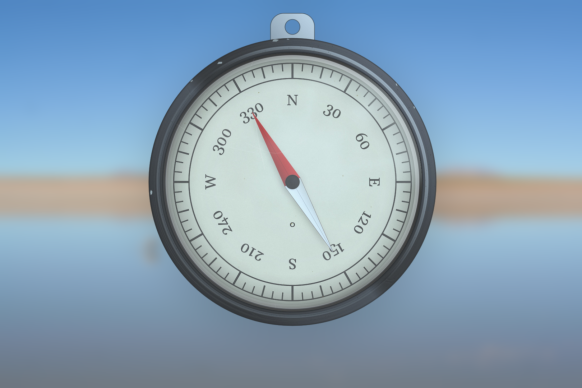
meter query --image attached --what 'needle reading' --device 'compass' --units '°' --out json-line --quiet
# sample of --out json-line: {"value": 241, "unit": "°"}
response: {"value": 330, "unit": "°"}
